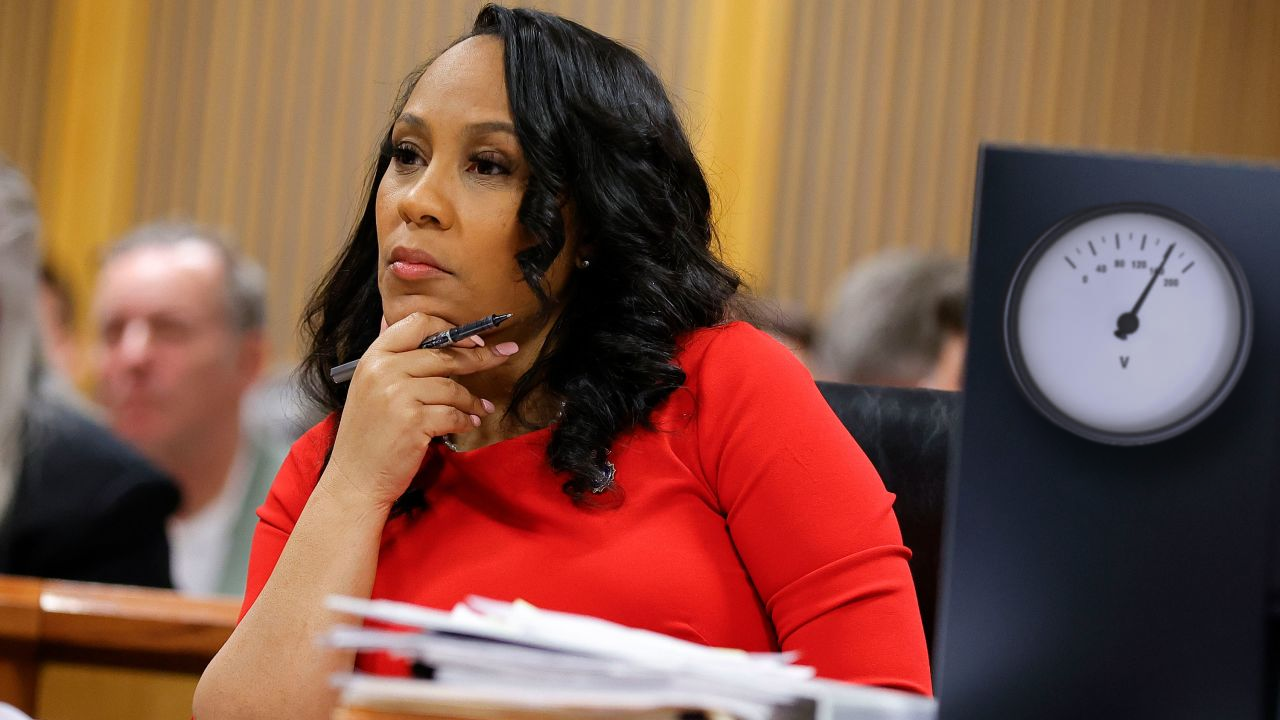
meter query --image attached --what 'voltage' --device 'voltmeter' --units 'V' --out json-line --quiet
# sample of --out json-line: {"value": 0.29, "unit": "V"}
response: {"value": 160, "unit": "V"}
